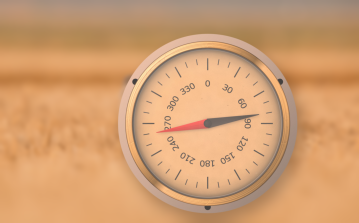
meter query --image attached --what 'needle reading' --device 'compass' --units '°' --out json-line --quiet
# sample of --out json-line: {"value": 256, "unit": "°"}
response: {"value": 260, "unit": "°"}
